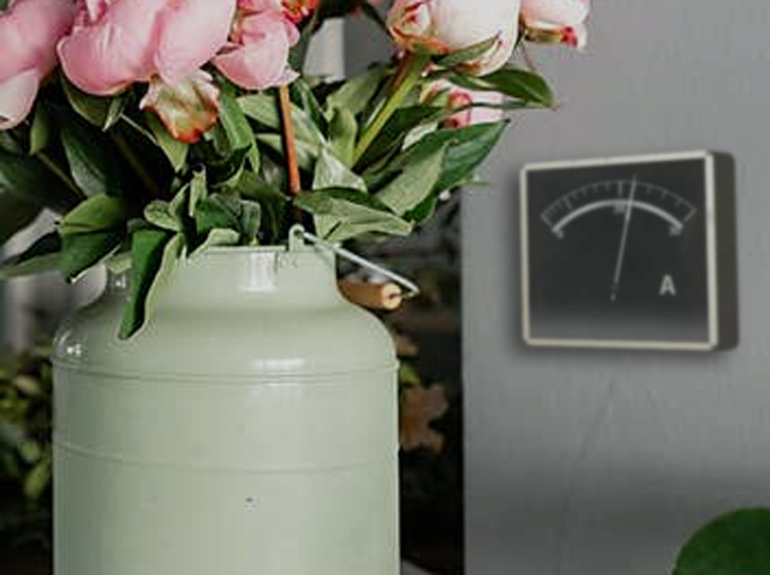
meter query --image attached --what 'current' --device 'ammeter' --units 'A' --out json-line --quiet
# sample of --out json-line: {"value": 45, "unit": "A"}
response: {"value": 22, "unit": "A"}
